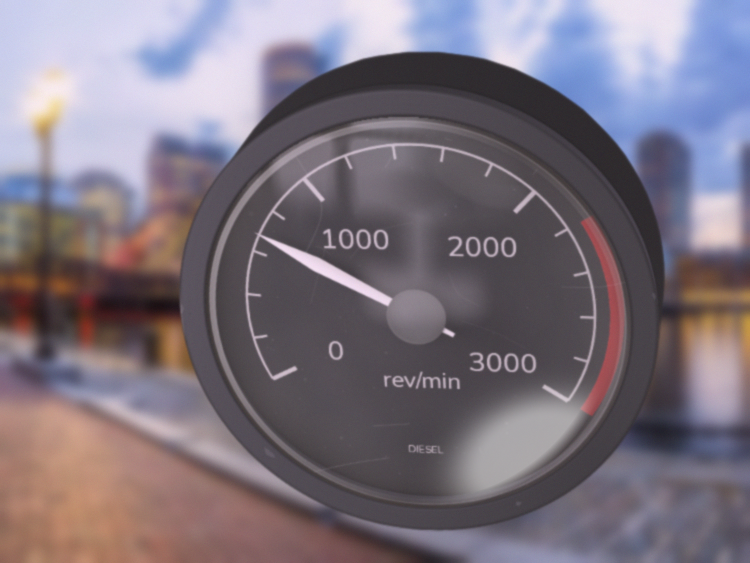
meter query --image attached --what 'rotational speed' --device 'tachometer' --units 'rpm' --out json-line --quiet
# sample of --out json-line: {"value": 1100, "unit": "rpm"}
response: {"value": 700, "unit": "rpm"}
